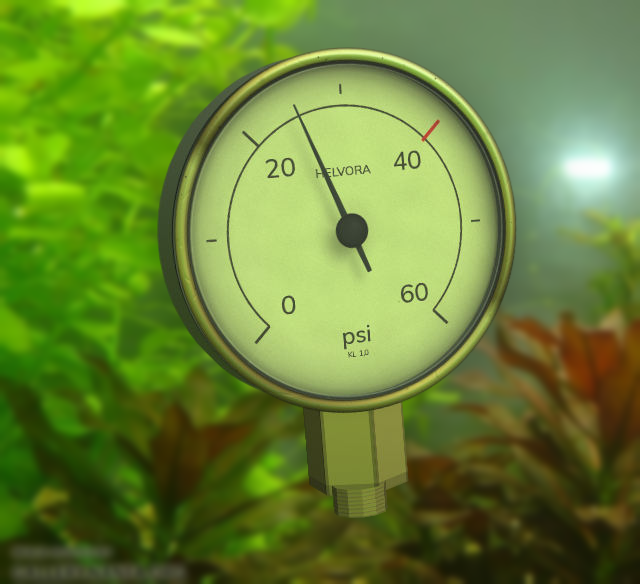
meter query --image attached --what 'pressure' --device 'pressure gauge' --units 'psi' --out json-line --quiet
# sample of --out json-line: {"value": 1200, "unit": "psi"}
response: {"value": 25, "unit": "psi"}
